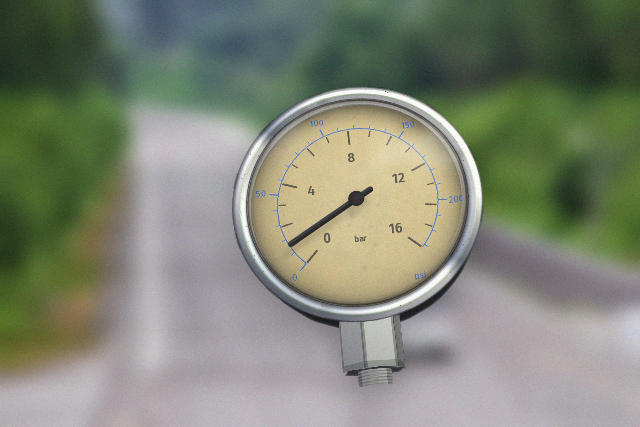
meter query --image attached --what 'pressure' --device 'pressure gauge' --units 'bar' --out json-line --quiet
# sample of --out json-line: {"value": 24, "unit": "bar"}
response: {"value": 1, "unit": "bar"}
